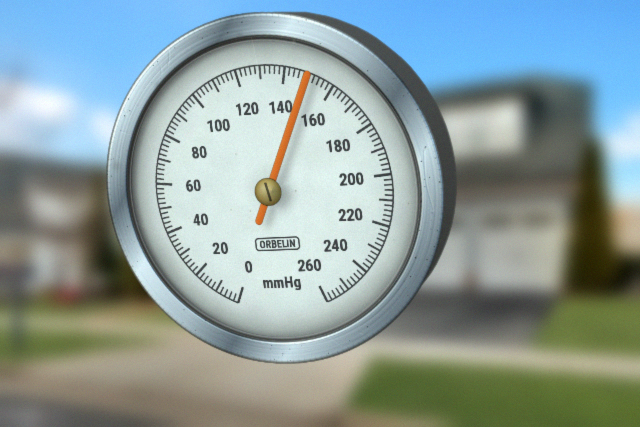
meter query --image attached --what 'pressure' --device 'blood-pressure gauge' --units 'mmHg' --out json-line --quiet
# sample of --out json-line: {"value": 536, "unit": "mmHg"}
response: {"value": 150, "unit": "mmHg"}
